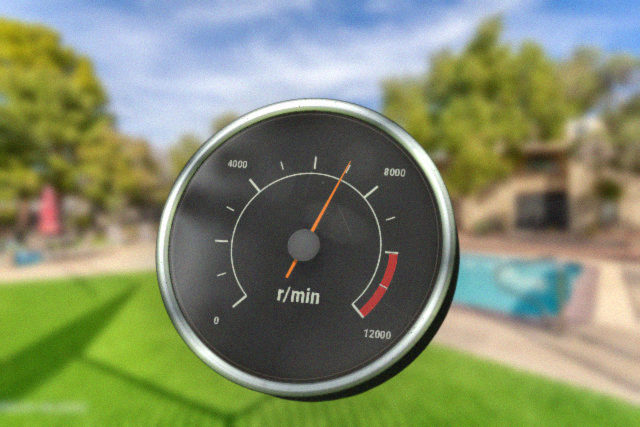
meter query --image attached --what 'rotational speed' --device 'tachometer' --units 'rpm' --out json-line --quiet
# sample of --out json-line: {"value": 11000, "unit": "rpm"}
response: {"value": 7000, "unit": "rpm"}
